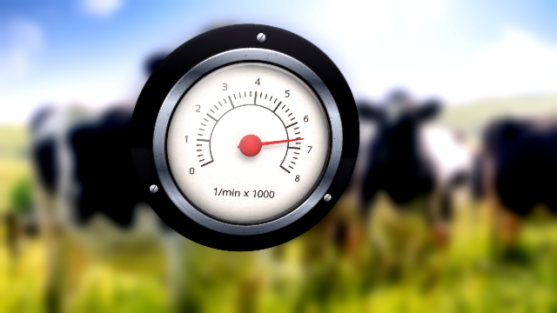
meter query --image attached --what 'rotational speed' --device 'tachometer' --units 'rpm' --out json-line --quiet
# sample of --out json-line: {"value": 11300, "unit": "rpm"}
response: {"value": 6600, "unit": "rpm"}
